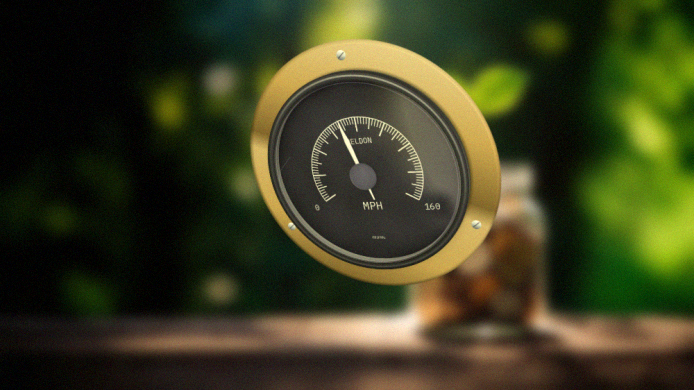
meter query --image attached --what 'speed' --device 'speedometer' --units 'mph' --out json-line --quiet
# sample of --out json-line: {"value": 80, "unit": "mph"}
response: {"value": 70, "unit": "mph"}
